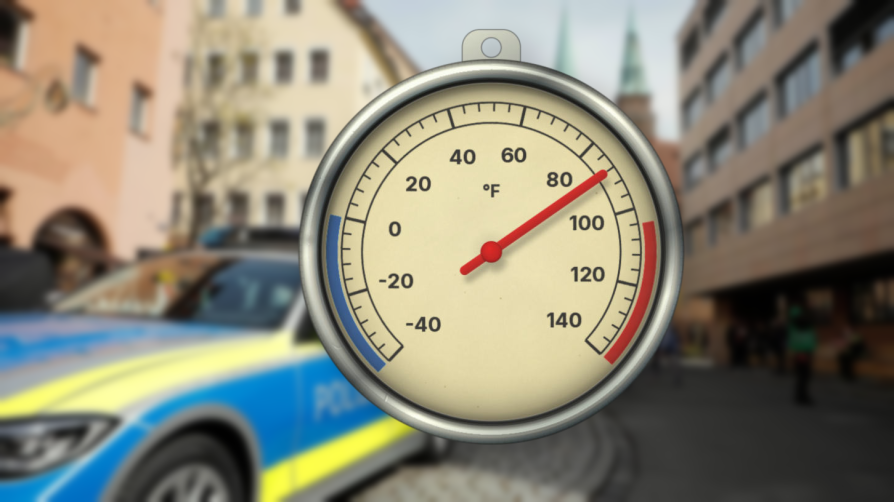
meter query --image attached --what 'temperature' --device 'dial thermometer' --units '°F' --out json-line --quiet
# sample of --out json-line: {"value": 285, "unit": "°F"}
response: {"value": 88, "unit": "°F"}
